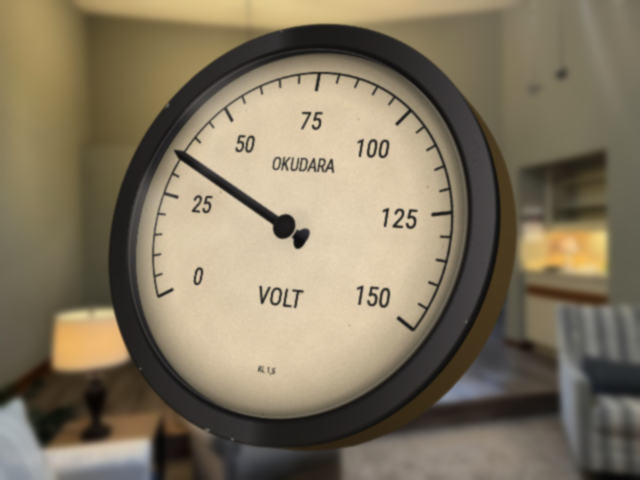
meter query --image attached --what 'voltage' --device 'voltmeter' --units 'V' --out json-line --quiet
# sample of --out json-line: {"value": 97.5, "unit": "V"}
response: {"value": 35, "unit": "V"}
